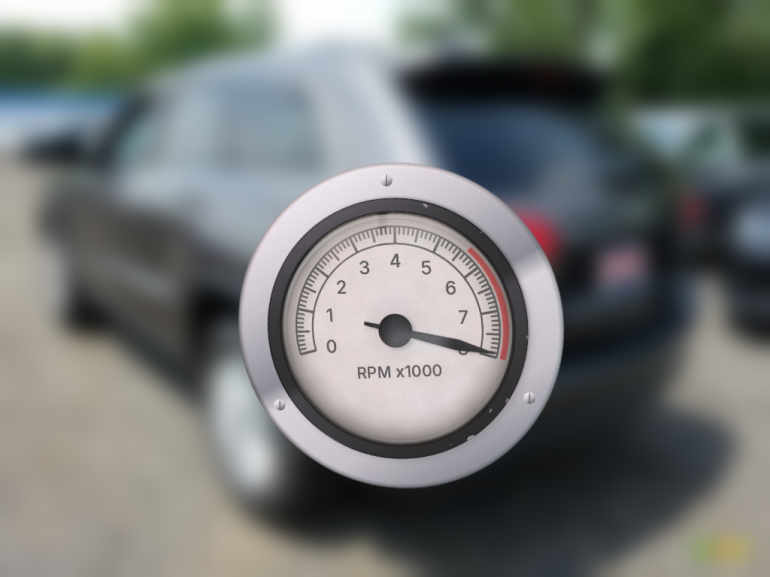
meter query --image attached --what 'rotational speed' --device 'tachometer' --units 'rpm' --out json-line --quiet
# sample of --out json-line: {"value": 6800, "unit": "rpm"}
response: {"value": 7900, "unit": "rpm"}
